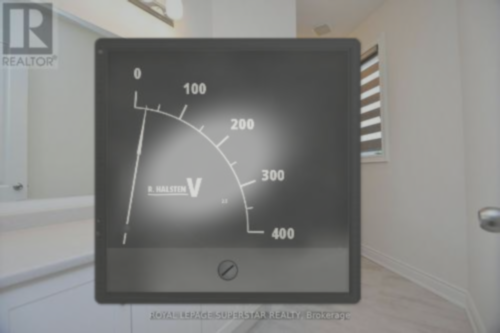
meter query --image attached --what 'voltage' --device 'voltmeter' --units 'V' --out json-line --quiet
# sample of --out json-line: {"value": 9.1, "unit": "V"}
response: {"value": 25, "unit": "V"}
